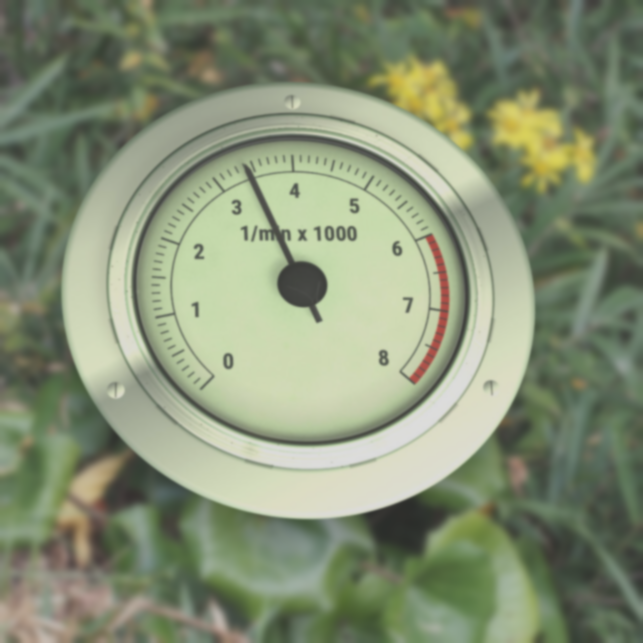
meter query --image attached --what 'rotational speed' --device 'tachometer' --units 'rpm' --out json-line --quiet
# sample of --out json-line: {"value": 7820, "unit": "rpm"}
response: {"value": 3400, "unit": "rpm"}
